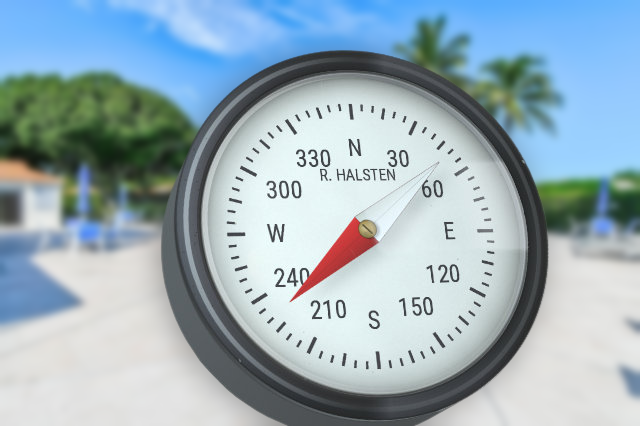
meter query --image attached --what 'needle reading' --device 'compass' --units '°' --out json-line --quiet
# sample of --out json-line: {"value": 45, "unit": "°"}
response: {"value": 230, "unit": "°"}
